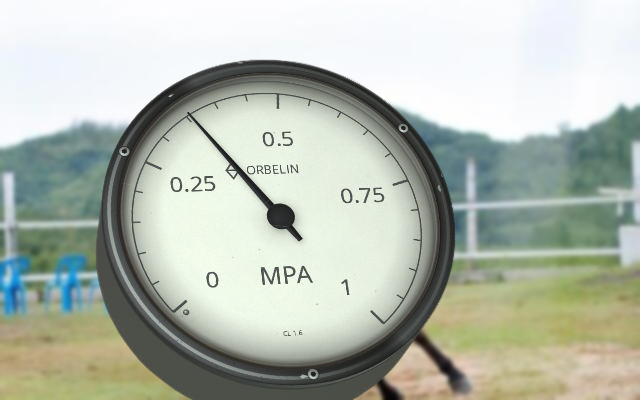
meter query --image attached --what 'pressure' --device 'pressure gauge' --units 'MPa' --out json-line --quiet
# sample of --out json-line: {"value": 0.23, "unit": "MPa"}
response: {"value": 0.35, "unit": "MPa"}
